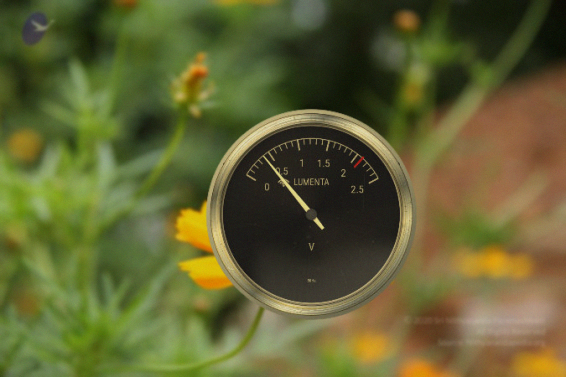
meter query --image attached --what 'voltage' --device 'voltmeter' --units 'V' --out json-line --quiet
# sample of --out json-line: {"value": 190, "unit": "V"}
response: {"value": 0.4, "unit": "V"}
